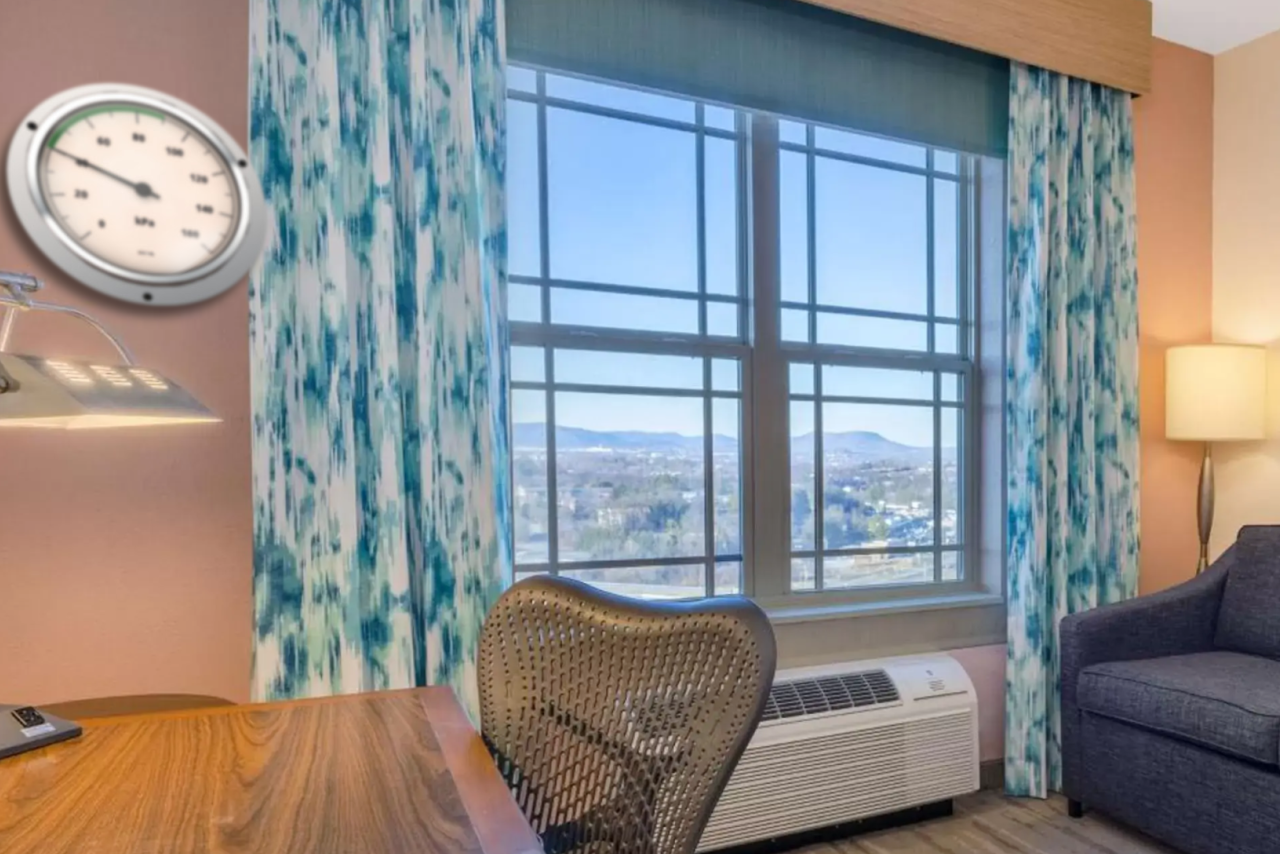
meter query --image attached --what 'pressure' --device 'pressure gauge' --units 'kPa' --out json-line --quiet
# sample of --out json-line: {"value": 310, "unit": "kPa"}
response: {"value": 40, "unit": "kPa"}
